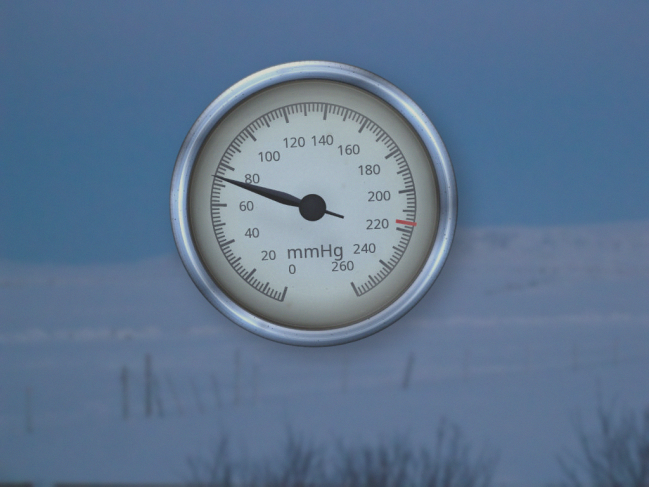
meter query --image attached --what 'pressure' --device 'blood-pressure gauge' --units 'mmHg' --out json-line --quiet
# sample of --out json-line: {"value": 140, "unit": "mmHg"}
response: {"value": 74, "unit": "mmHg"}
